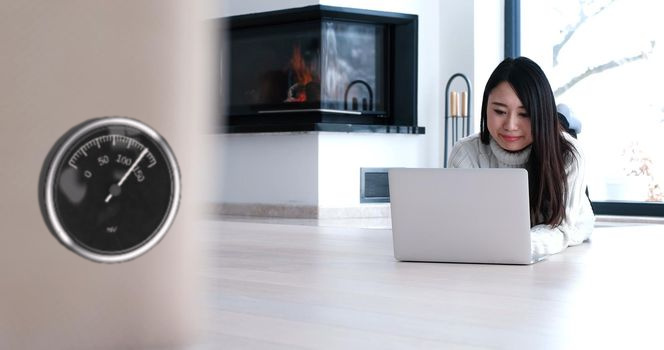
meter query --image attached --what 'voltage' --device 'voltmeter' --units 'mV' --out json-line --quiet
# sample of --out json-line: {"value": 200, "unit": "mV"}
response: {"value": 125, "unit": "mV"}
